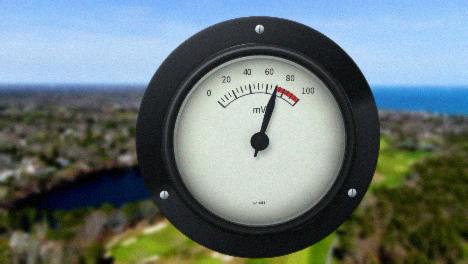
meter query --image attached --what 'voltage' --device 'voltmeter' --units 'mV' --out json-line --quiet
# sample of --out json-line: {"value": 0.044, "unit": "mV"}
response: {"value": 70, "unit": "mV"}
